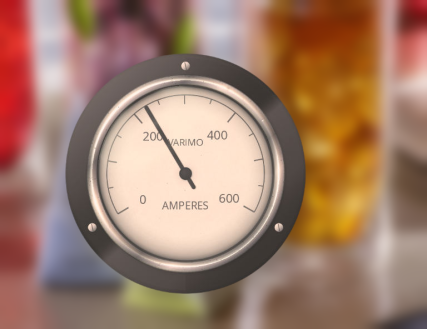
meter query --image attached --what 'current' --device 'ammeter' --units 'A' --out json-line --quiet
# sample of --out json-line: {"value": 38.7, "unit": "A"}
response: {"value": 225, "unit": "A"}
